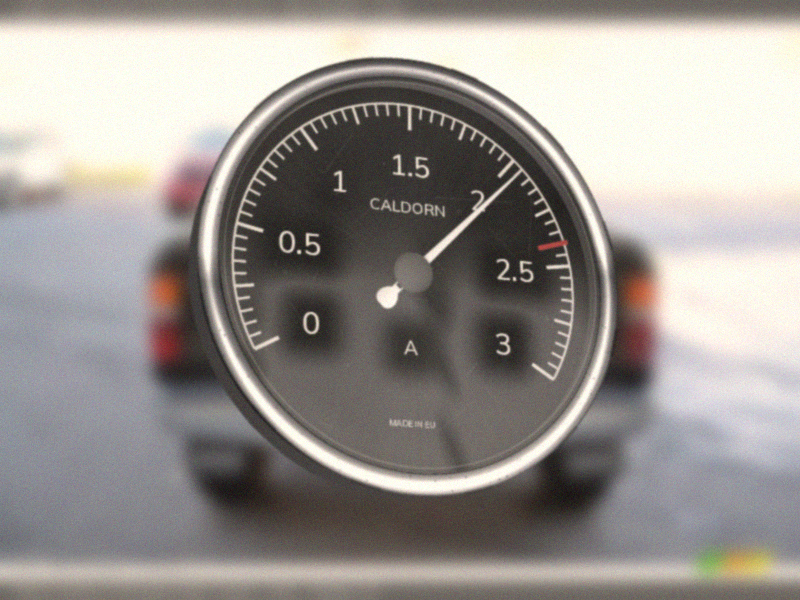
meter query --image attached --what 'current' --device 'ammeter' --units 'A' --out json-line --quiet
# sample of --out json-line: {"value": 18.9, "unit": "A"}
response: {"value": 2.05, "unit": "A"}
